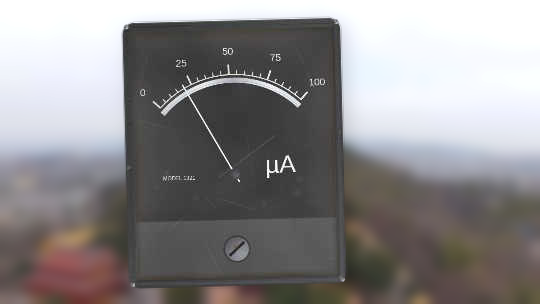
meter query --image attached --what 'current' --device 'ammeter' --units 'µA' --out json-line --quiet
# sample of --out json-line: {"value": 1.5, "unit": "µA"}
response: {"value": 20, "unit": "µA"}
